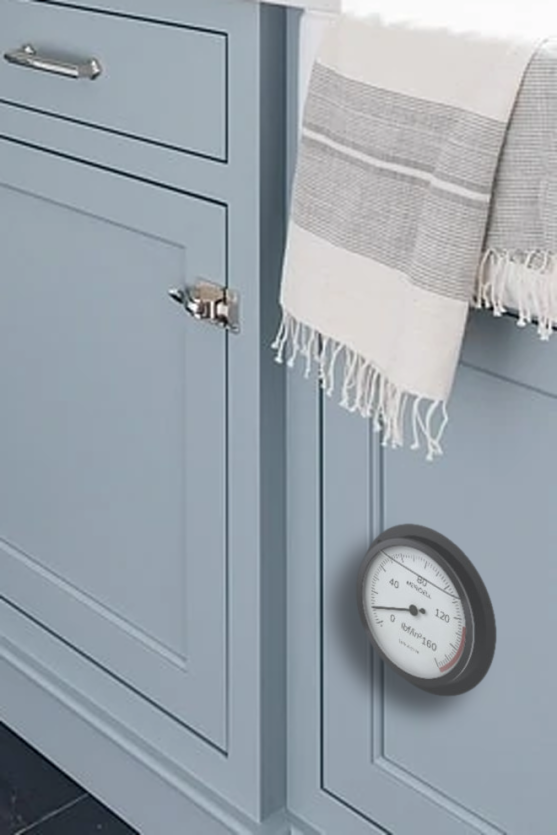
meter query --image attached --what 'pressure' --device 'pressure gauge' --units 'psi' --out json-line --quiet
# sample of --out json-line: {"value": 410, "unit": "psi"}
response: {"value": 10, "unit": "psi"}
